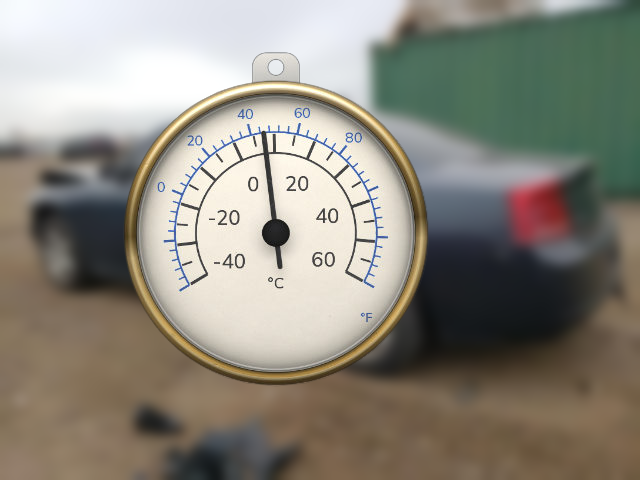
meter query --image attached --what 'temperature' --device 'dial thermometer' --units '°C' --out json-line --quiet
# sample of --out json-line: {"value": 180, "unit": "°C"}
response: {"value": 7.5, "unit": "°C"}
